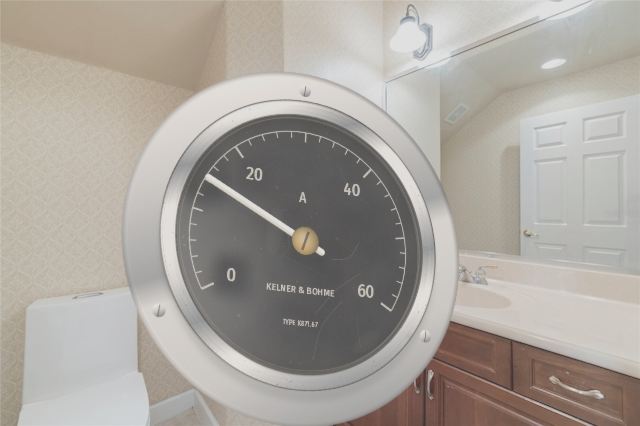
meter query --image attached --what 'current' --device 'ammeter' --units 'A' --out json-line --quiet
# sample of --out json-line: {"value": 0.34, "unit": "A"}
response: {"value": 14, "unit": "A"}
